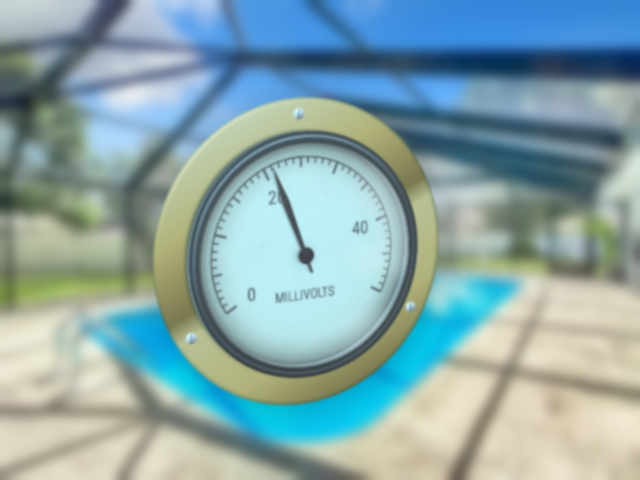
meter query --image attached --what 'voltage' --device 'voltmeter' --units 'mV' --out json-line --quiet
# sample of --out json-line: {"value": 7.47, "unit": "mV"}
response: {"value": 21, "unit": "mV"}
